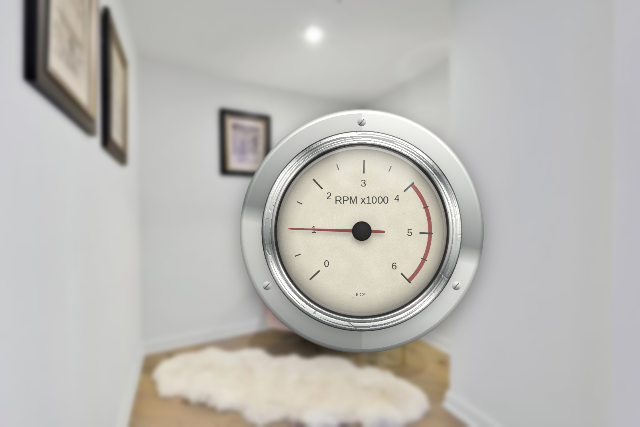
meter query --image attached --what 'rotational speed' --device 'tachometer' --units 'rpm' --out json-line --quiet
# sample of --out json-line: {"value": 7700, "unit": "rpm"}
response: {"value": 1000, "unit": "rpm"}
